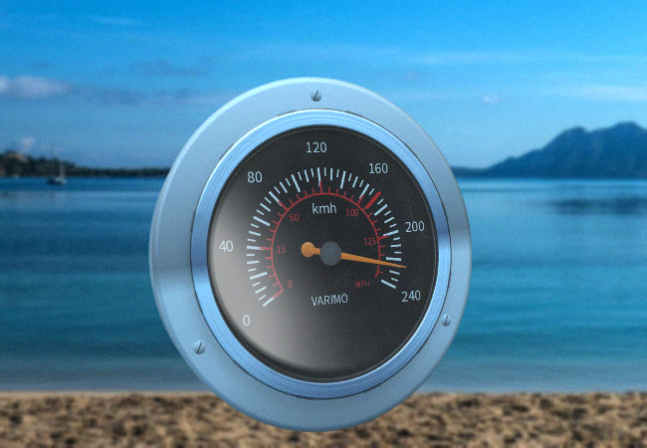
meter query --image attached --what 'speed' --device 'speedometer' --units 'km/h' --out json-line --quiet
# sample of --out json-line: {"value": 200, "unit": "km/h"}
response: {"value": 225, "unit": "km/h"}
